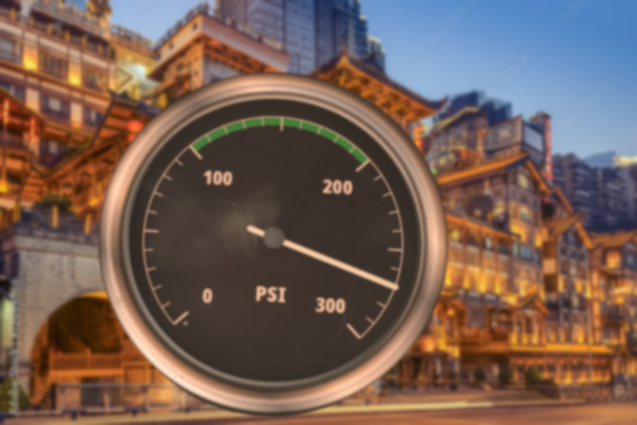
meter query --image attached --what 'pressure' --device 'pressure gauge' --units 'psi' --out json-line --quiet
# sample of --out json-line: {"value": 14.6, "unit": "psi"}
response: {"value": 270, "unit": "psi"}
